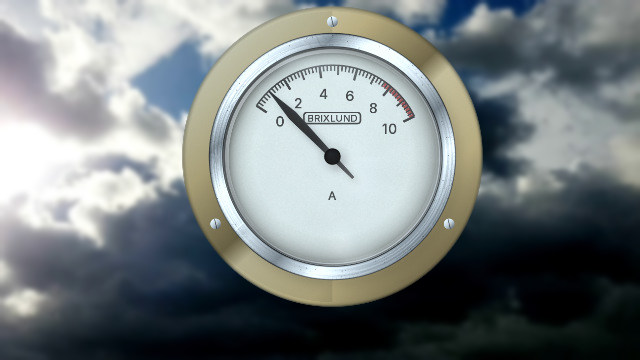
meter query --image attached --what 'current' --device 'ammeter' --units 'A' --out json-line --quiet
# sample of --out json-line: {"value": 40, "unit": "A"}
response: {"value": 1, "unit": "A"}
